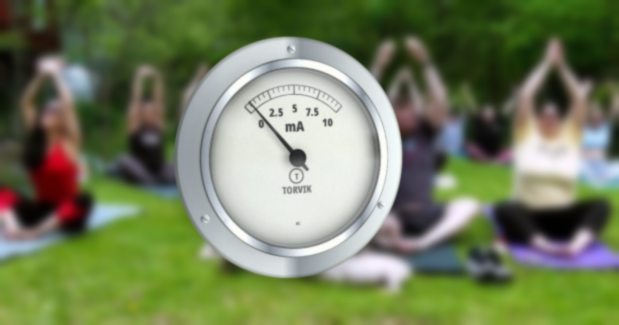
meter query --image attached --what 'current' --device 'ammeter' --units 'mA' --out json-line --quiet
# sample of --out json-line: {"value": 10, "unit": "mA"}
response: {"value": 0.5, "unit": "mA"}
